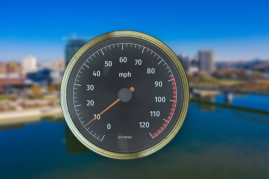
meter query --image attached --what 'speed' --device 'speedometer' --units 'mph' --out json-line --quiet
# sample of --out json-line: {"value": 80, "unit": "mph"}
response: {"value": 10, "unit": "mph"}
